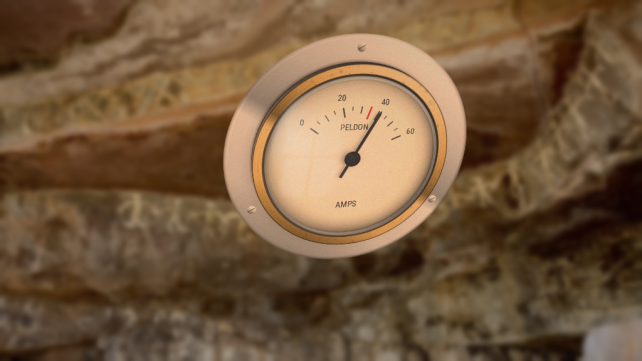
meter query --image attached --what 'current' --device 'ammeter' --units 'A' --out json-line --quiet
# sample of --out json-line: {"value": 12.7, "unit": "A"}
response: {"value": 40, "unit": "A"}
